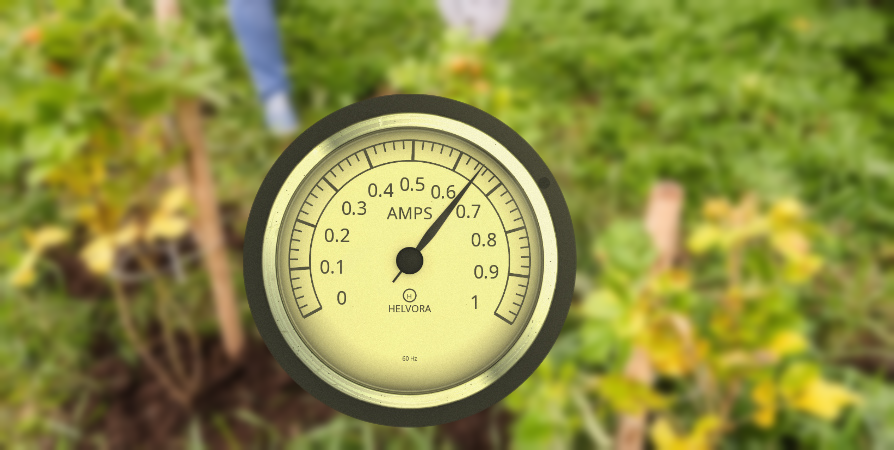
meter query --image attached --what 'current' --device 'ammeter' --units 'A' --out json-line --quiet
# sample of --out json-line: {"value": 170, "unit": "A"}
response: {"value": 0.65, "unit": "A"}
